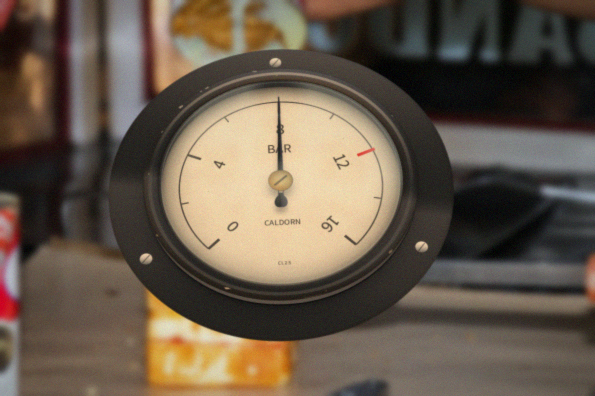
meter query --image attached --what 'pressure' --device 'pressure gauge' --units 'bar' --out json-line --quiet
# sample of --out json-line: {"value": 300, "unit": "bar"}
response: {"value": 8, "unit": "bar"}
